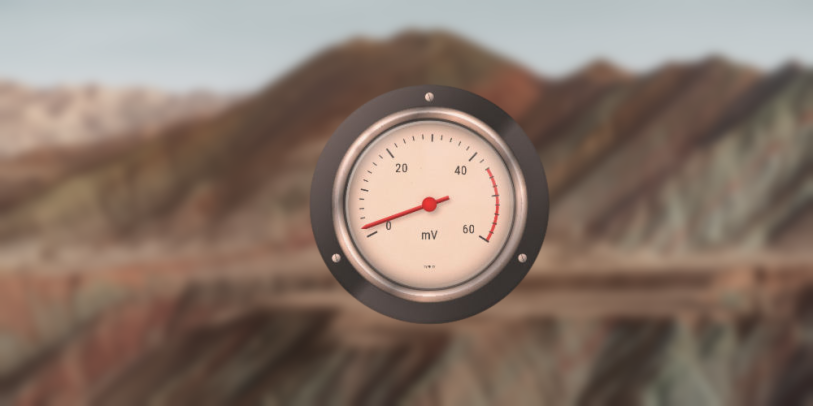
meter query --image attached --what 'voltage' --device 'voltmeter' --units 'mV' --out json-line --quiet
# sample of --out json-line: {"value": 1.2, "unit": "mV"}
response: {"value": 2, "unit": "mV"}
